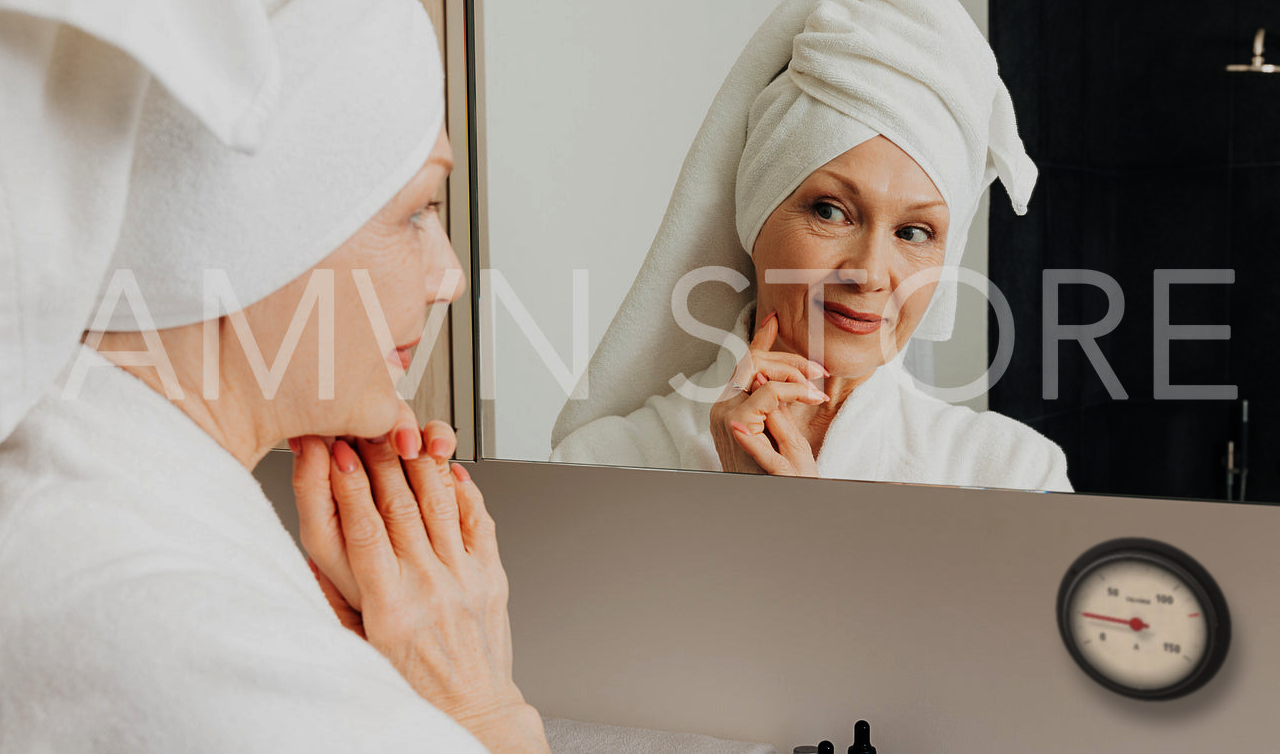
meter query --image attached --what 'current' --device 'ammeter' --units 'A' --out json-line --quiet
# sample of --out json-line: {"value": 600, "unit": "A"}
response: {"value": 20, "unit": "A"}
